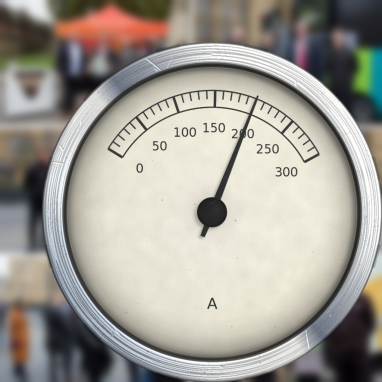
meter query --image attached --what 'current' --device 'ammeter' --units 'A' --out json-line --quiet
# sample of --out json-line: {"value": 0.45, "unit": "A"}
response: {"value": 200, "unit": "A"}
